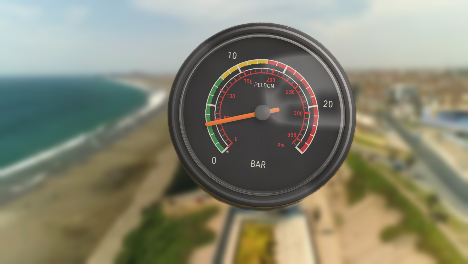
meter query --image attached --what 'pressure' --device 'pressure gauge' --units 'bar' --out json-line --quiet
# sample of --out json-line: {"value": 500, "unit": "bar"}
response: {"value": 3, "unit": "bar"}
